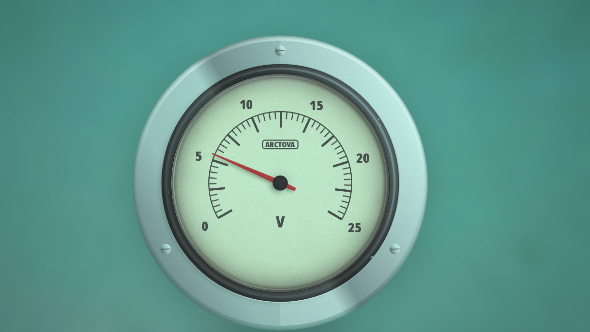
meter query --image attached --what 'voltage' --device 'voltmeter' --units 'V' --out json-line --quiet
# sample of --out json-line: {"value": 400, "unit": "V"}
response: {"value": 5.5, "unit": "V"}
